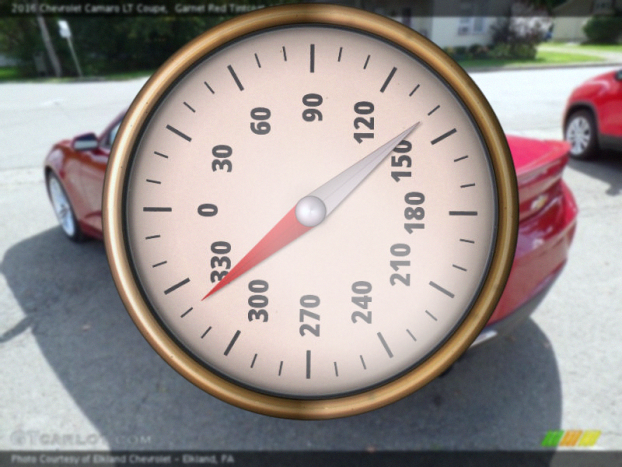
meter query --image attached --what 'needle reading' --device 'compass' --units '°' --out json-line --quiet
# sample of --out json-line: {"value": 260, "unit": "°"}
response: {"value": 320, "unit": "°"}
